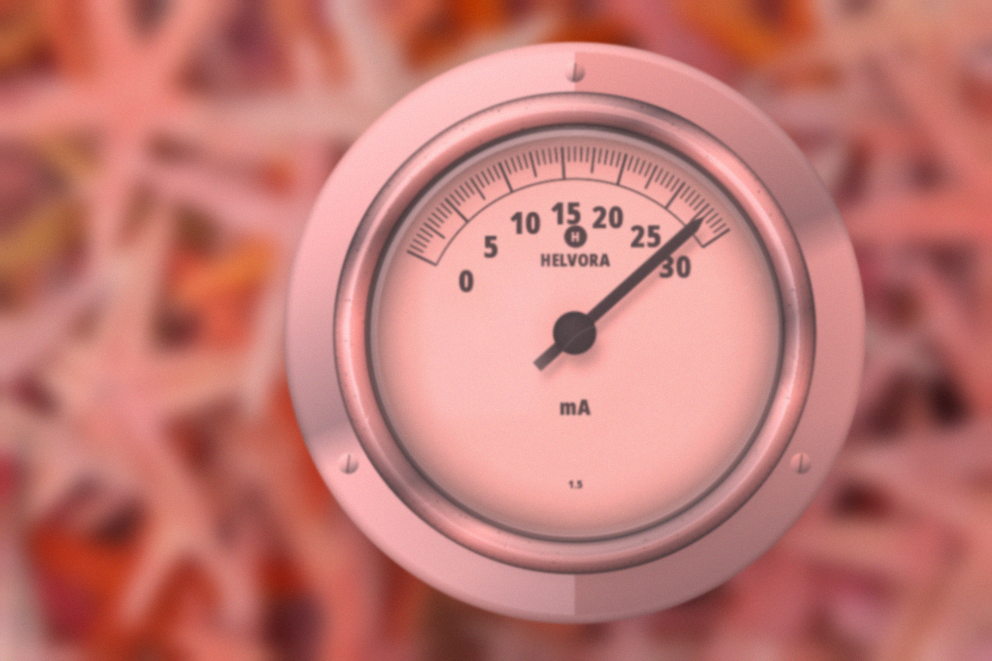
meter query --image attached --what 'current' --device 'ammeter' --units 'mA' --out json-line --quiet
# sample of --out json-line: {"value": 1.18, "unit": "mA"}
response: {"value": 28, "unit": "mA"}
